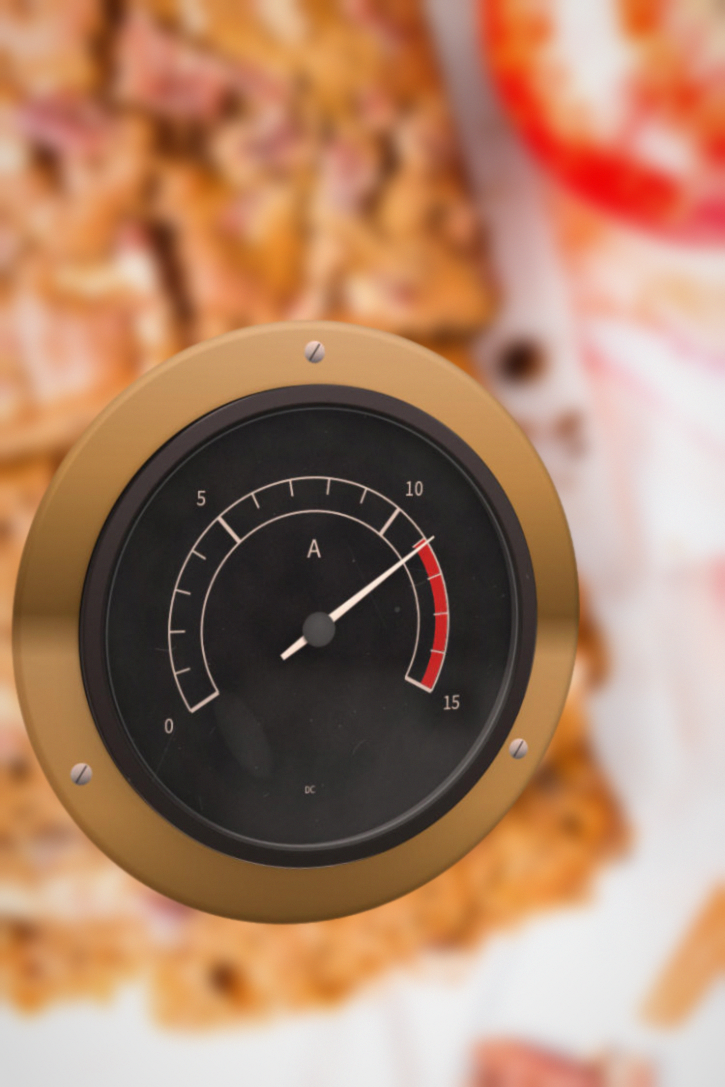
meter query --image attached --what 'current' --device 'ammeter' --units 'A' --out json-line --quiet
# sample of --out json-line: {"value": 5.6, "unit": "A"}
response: {"value": 11, "unit": "A"}
